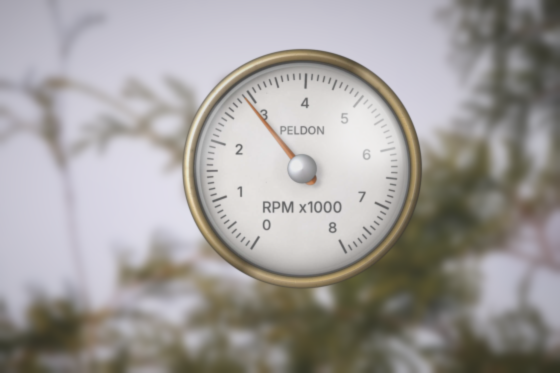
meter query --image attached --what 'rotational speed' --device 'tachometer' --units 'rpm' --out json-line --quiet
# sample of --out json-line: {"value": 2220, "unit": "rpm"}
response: {"value": 2900, "unit": "rpm"}
